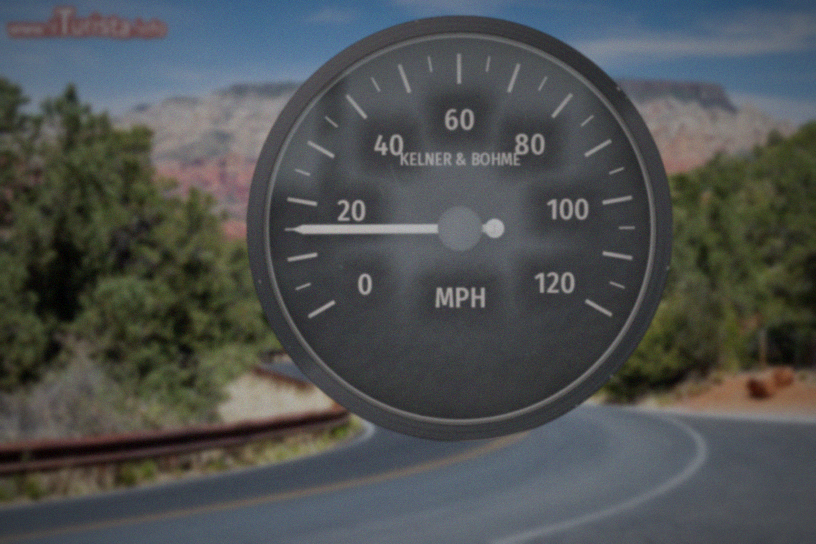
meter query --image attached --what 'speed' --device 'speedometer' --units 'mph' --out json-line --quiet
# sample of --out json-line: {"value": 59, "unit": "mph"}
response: {"value": 15, "unit": "mph"}
